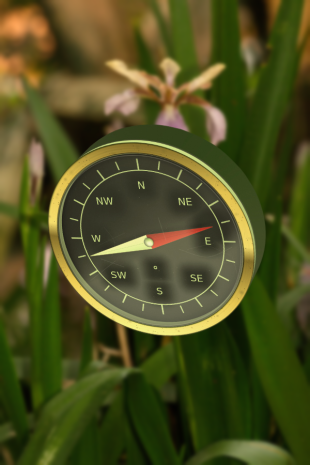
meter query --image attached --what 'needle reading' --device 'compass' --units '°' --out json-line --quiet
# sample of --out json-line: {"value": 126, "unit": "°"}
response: {"value": 75, "unit": "°"}
